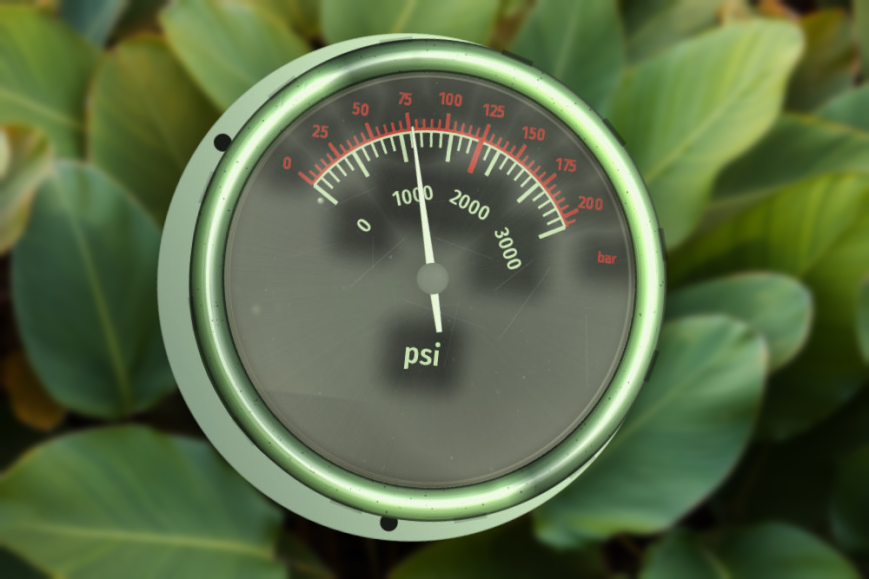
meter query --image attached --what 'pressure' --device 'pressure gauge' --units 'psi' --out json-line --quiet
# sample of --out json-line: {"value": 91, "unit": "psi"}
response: {"value": 1100, "unit": "psi"}
